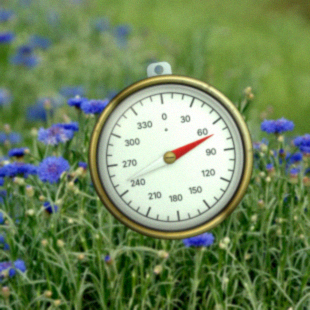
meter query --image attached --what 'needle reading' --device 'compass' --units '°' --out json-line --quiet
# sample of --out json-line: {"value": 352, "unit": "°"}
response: {"value": 70, "unit": "°"}
